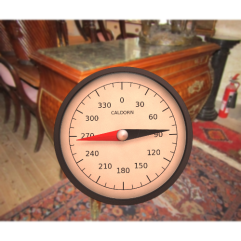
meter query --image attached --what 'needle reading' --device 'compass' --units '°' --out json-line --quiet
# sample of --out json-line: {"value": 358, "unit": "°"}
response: {"value": 265, "unit": "°"}
